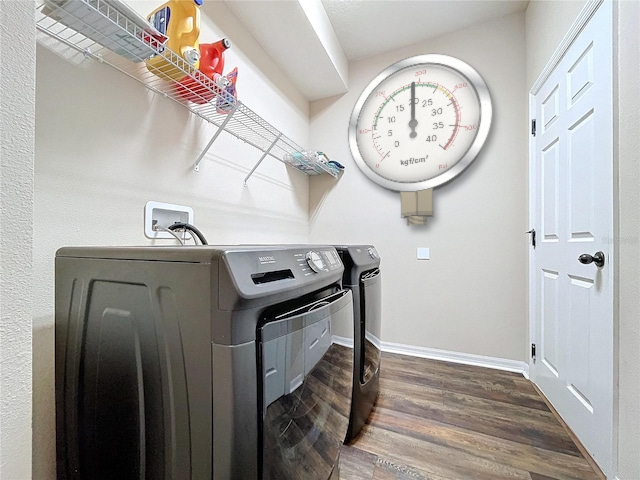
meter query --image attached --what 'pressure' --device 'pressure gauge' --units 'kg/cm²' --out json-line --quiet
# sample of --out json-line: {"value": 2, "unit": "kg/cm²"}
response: {"value": 20, "unit": "kg/cm²"}
